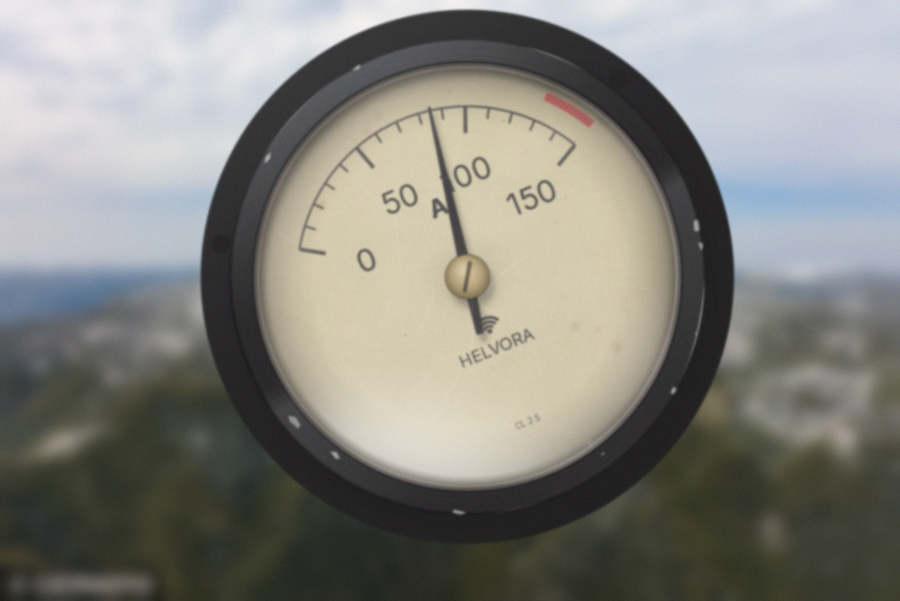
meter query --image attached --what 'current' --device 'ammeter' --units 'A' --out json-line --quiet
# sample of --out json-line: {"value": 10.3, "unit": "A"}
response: {"value": 85, "unit": "A"}
